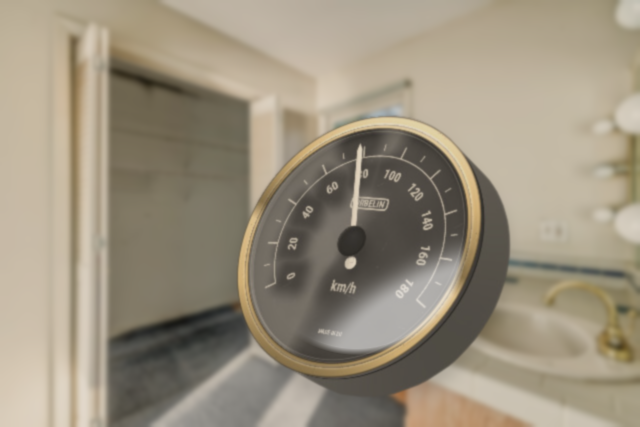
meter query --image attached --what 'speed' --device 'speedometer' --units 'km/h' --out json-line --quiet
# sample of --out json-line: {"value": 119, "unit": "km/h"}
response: {"value": 80, "unit": "km/h"}
